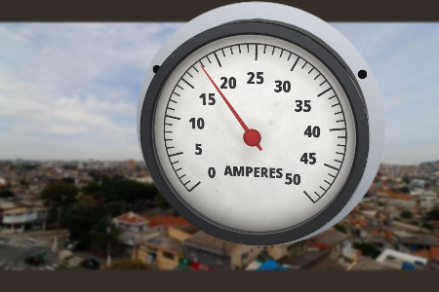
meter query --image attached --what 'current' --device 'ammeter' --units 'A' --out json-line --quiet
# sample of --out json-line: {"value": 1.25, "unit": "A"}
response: {"value": 18, "unit": "A"}
